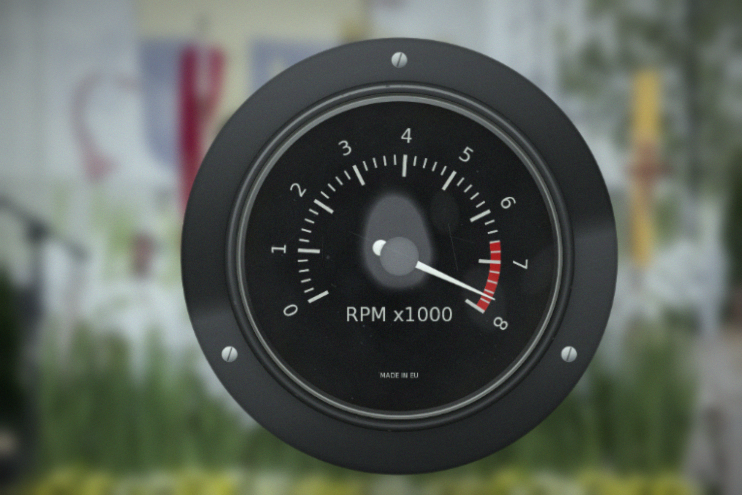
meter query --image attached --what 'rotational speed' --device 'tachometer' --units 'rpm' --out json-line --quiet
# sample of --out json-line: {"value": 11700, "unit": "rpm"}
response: {"value": 7700, "unit": "rpm"}
